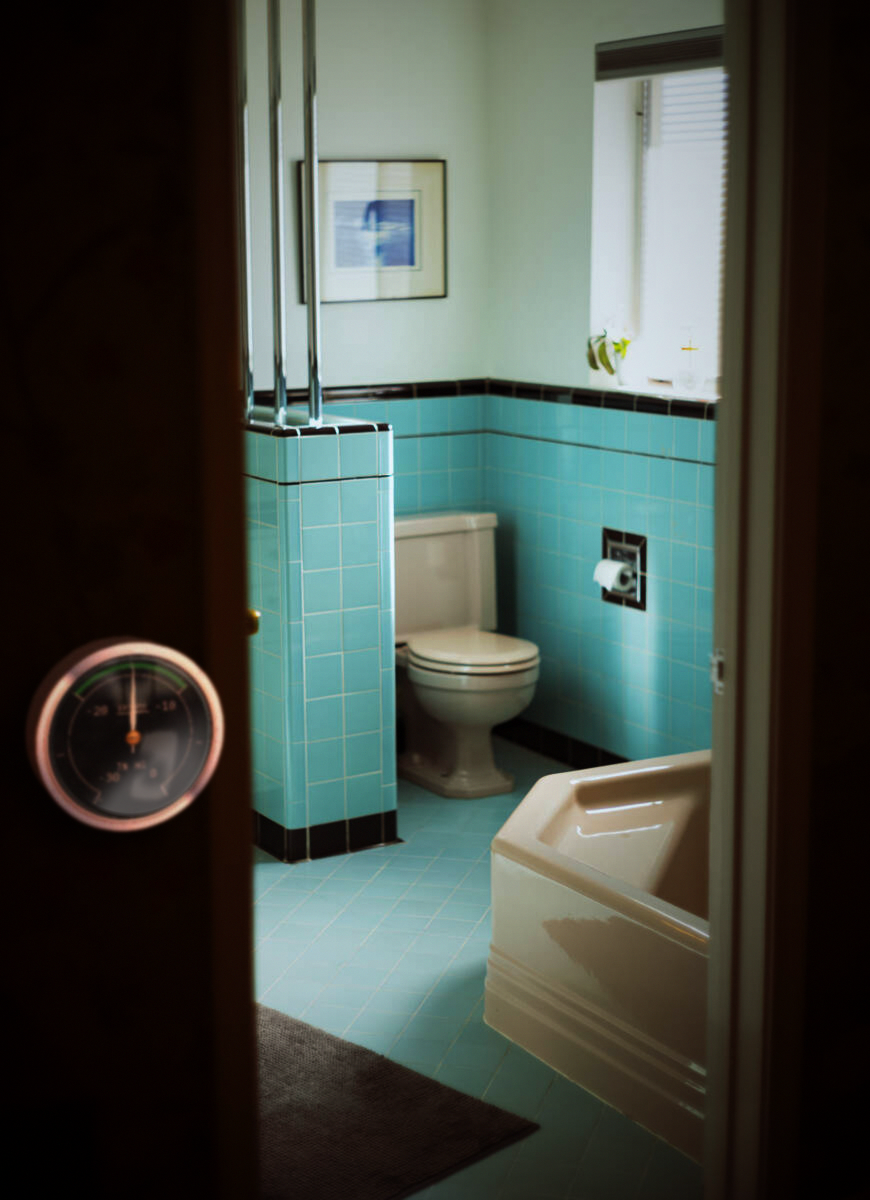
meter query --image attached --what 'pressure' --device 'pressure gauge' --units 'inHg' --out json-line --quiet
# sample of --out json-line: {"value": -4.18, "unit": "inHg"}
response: {"value": -15, "unit": "inHg"}
